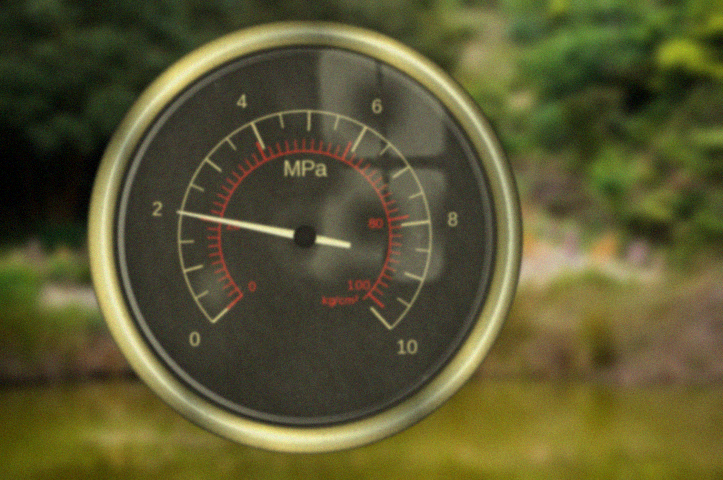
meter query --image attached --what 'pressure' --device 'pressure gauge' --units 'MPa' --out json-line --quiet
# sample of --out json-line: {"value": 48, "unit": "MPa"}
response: {"value": 2, "unit": "MPa"}
